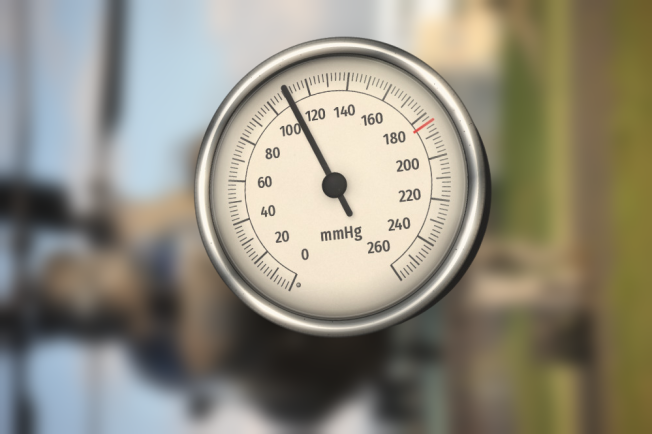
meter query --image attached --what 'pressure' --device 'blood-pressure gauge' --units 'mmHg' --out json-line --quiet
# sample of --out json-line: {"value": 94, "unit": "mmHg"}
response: {"value": 110, "unit": "mmHg"}
